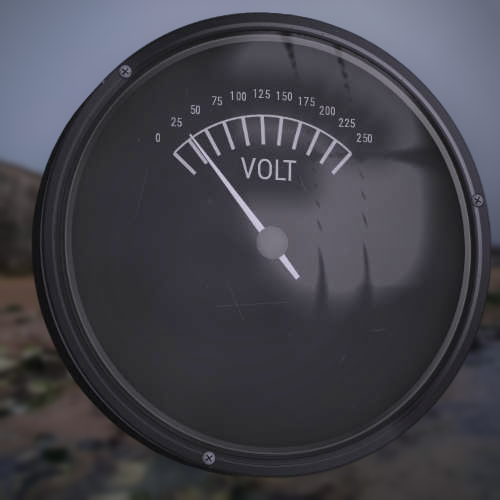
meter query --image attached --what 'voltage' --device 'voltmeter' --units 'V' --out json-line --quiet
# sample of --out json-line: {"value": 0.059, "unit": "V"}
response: {"value": 25, "unit": "V"}
